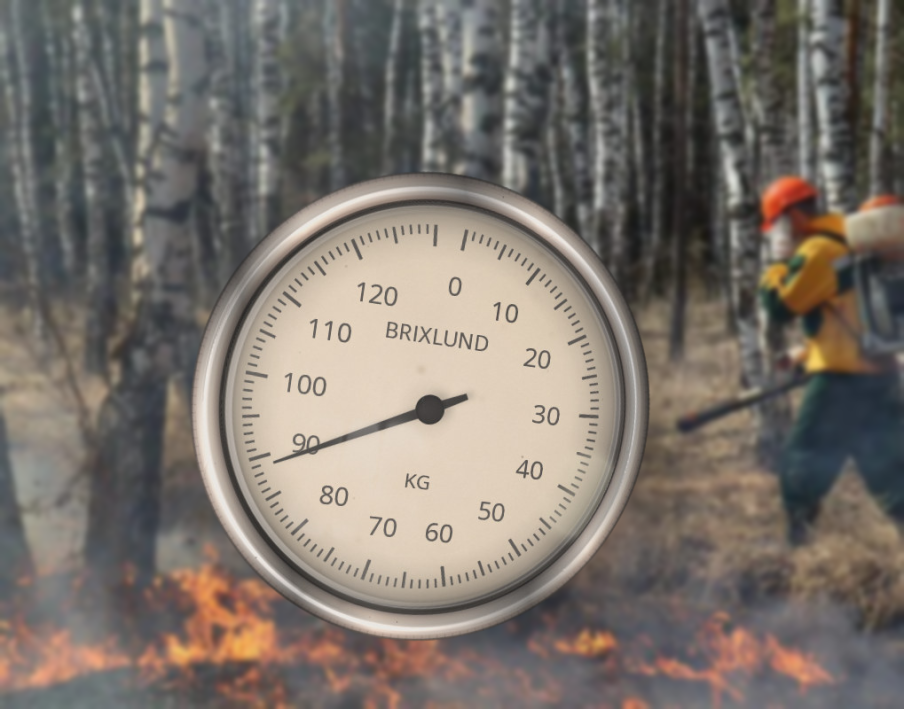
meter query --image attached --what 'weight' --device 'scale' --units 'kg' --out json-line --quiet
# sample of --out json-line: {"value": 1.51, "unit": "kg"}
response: {"value": 89, "unit": "kg"}
